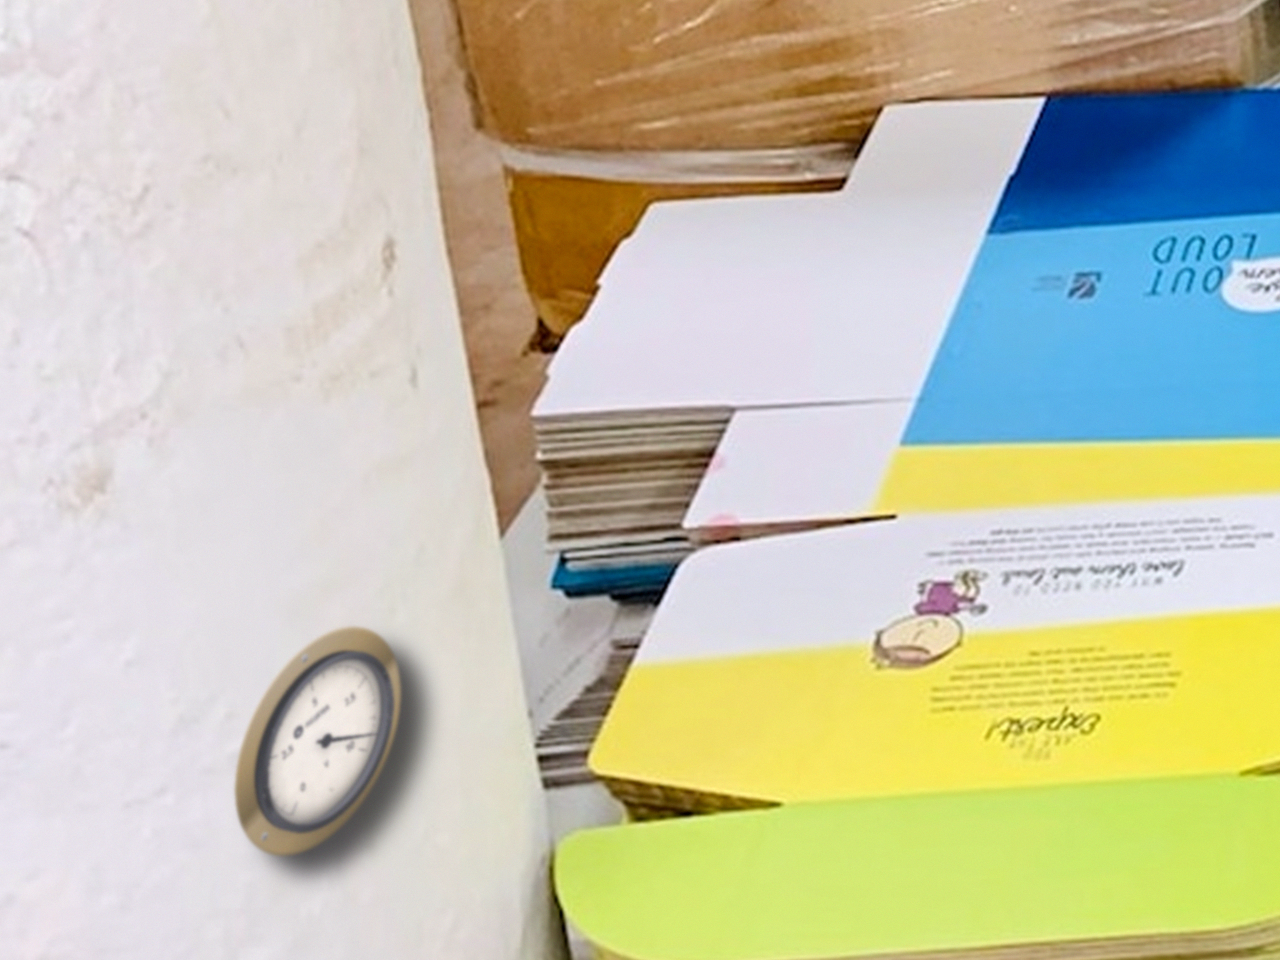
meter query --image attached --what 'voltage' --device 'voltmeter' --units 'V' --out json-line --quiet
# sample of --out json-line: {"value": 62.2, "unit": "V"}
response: {"value": 9.5, "unit": "V"}
